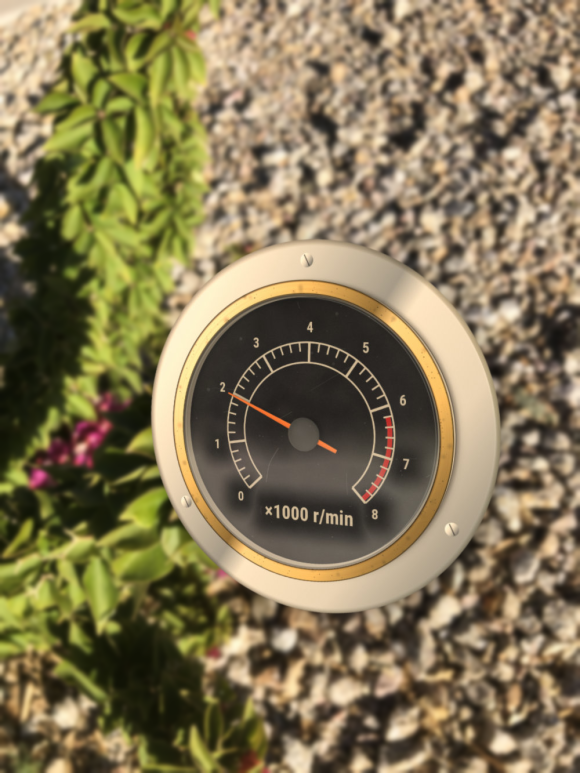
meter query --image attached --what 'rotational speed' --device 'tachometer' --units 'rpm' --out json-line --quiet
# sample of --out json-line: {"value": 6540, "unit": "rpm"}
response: {"value": 2000, "unit": "rpm"}
